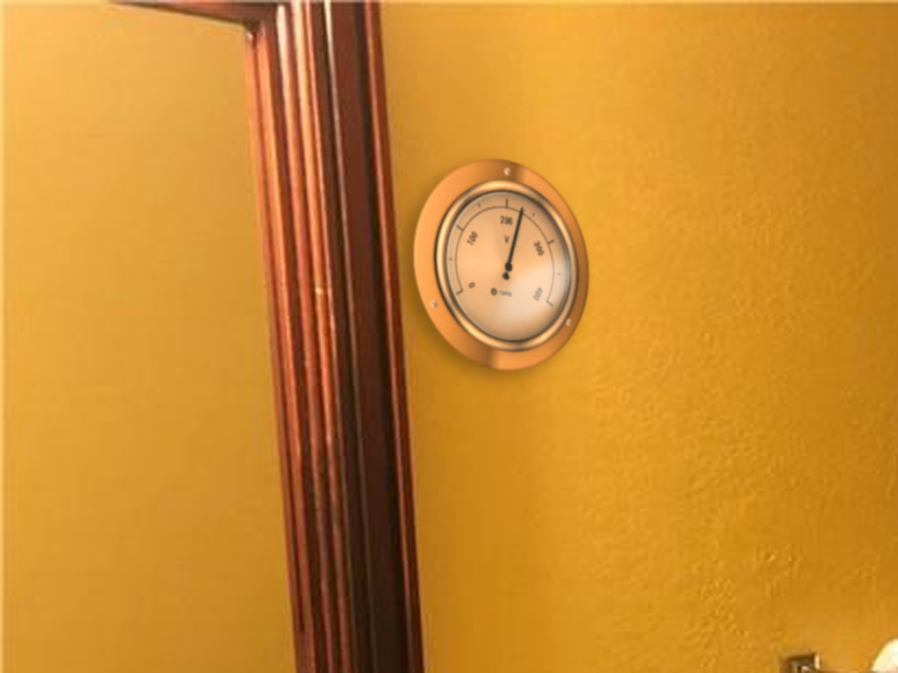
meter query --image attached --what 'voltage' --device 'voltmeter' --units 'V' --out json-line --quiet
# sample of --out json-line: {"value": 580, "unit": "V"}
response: {"value": 225, "unit": "V"}
